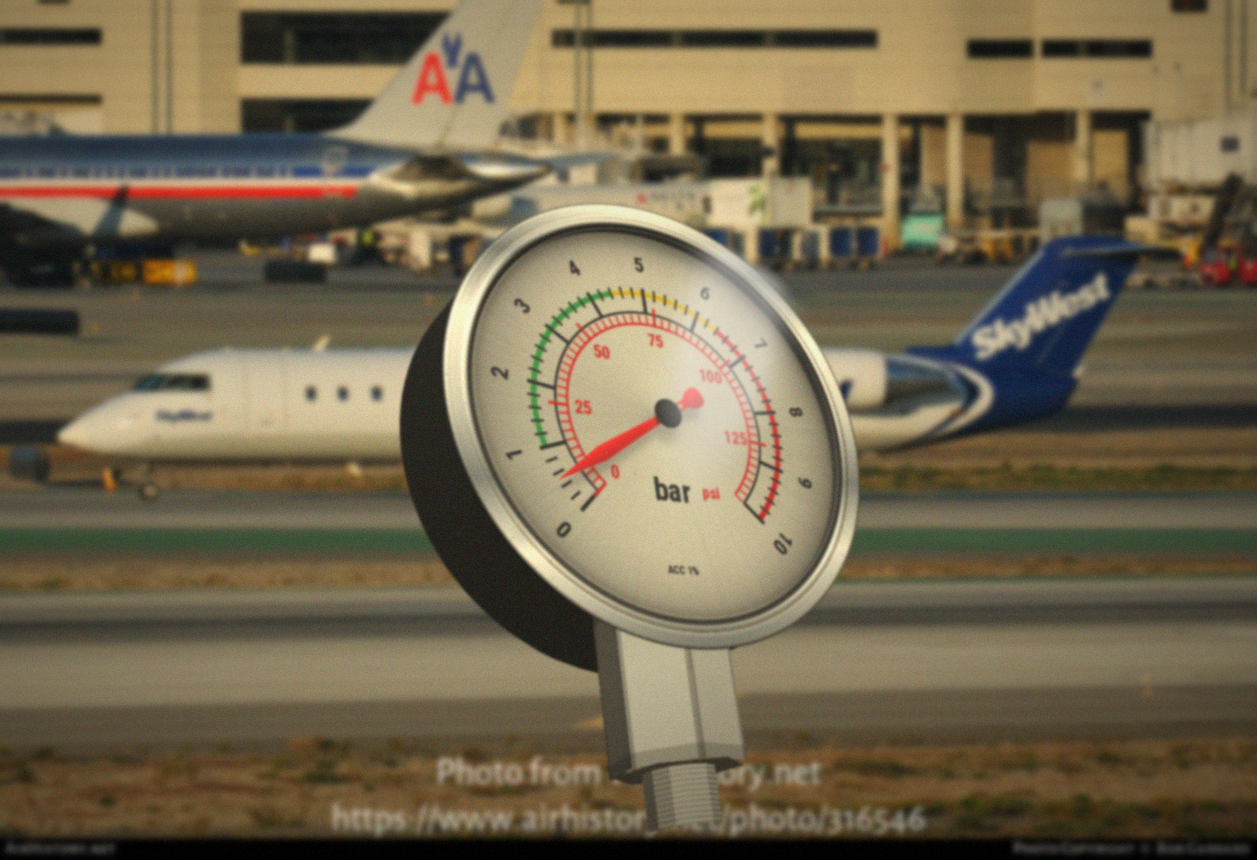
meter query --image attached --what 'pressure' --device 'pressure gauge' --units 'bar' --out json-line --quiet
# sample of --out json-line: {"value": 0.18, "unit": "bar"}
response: {"value": 0.5, "unit": "bar"}
